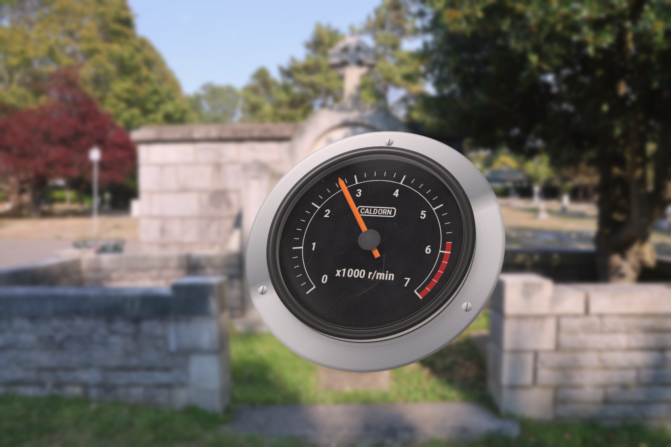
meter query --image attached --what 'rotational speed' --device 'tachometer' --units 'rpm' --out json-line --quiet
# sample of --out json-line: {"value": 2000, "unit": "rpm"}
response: {"value": 2700, "unit": "rpm"}
